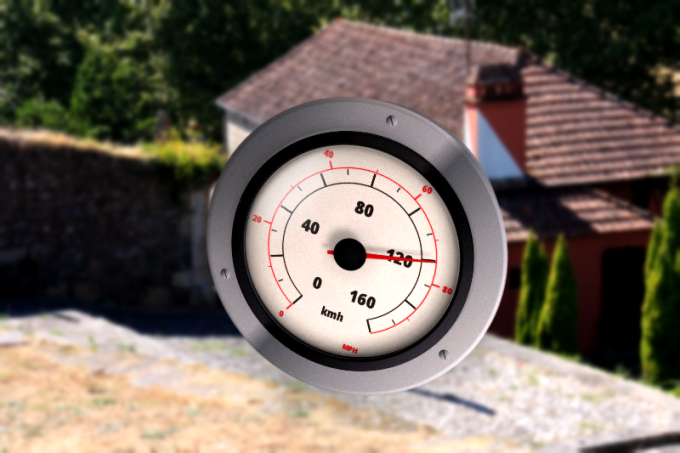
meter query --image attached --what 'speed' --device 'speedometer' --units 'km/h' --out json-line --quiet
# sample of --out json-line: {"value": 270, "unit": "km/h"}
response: {"value": 120, "unit": "km/h"}
